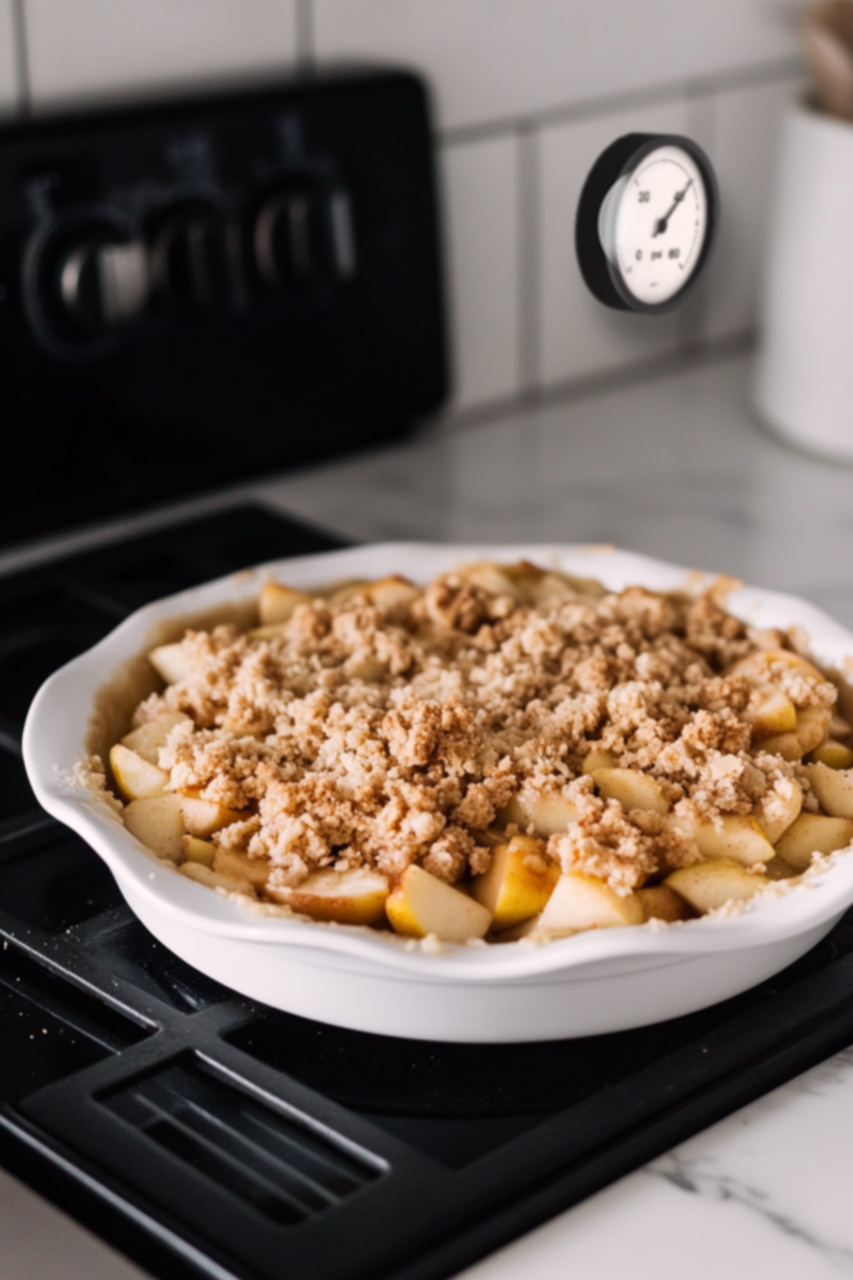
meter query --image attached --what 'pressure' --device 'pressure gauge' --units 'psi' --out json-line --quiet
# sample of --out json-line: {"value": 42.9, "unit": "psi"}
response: {"value": 40, "unit": "psi"}
